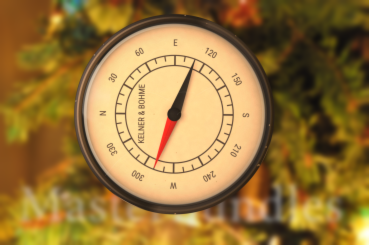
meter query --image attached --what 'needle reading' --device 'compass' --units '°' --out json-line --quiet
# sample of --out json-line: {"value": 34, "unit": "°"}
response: {"value": 290, "unit": "°"}
